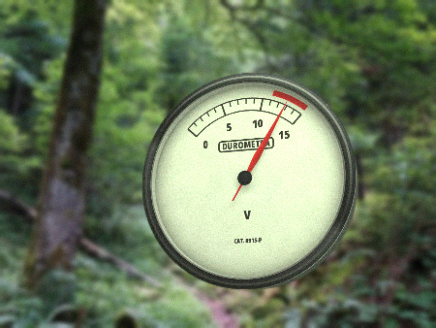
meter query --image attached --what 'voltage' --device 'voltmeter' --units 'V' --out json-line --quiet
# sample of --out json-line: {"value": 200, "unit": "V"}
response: {"value": 13, "unit": "V"}
